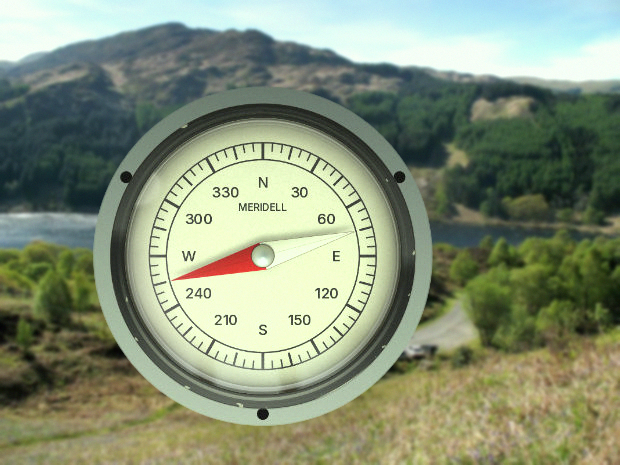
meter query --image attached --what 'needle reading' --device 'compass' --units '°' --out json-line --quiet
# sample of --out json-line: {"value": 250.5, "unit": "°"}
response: {"value": 255, "unit": "°"}
